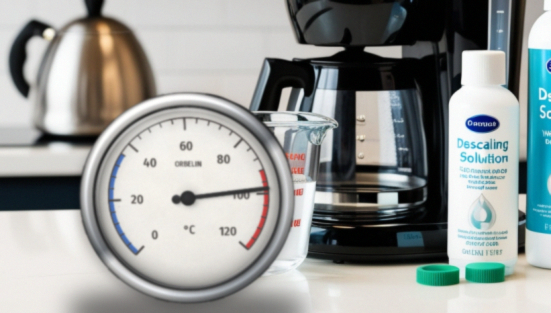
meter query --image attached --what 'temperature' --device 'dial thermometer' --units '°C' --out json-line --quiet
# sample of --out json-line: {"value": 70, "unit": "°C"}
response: {"value": 98, "unit": "°C"}
